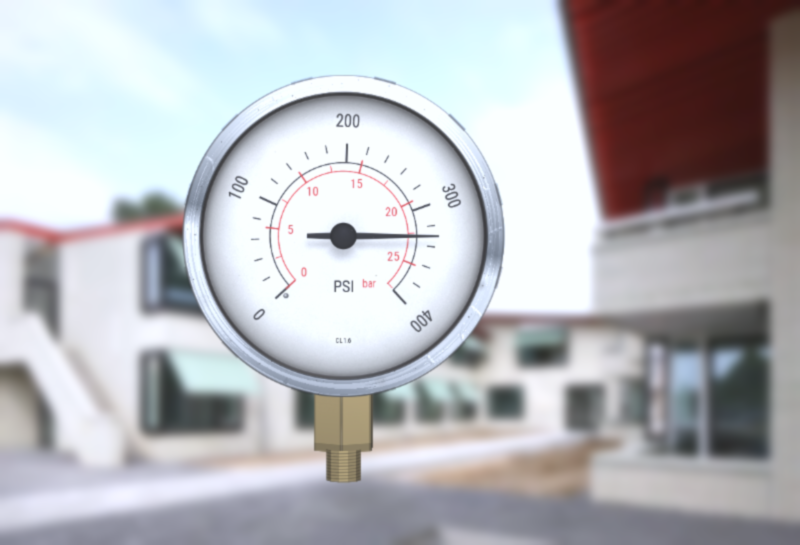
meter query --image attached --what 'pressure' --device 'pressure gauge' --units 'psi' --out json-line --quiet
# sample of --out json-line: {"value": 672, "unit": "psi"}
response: {"value": 330, "unit": "psi"}
